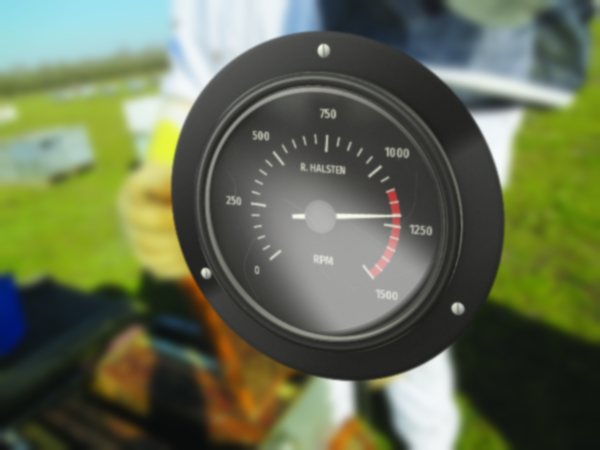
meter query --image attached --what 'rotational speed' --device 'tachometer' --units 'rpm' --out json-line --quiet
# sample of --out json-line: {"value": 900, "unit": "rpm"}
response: {"value": 1200, "unit": "rpm"}
